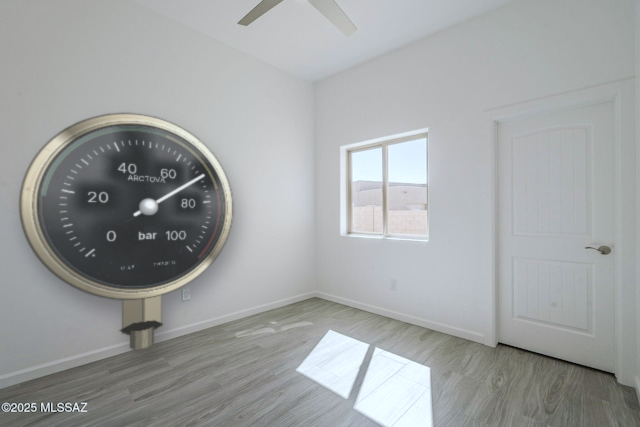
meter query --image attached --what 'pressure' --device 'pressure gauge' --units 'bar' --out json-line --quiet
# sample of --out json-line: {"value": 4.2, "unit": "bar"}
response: {"value": 70, "unit": "bar"}
